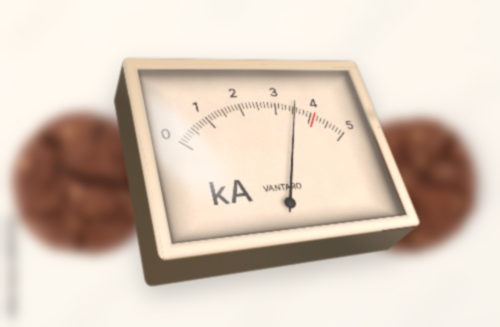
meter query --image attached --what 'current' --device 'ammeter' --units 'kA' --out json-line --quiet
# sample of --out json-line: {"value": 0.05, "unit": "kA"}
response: {"value": 3.5, "unit": "kA"}
